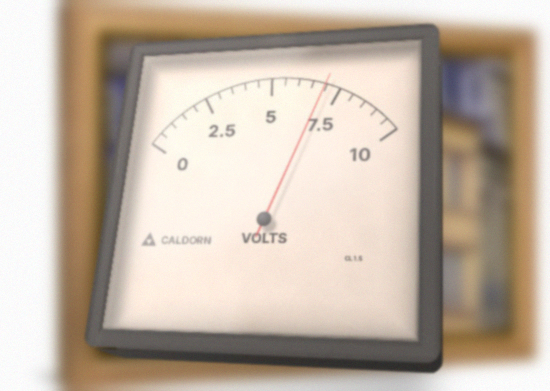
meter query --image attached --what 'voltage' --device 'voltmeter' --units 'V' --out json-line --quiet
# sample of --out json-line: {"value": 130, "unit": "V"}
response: {"value": 7, "unit": "V"}
